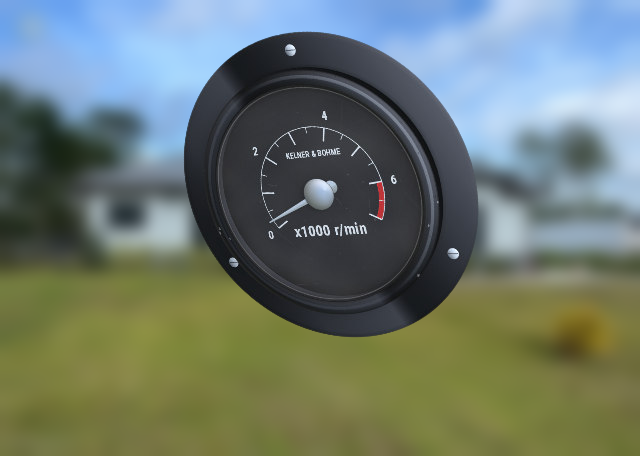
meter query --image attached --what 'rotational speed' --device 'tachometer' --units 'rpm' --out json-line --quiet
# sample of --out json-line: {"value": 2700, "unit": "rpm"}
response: {"value": 250, "unit": "rpm"}
